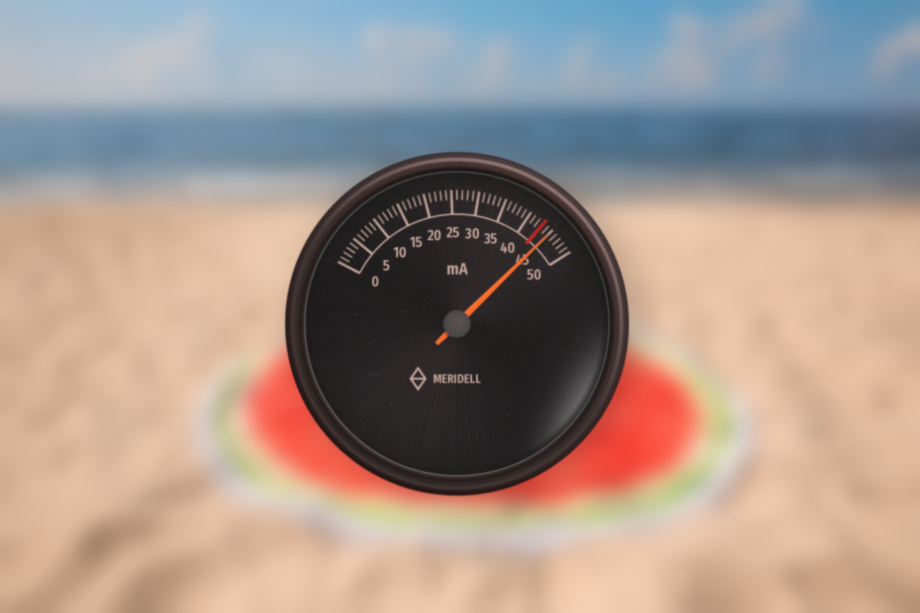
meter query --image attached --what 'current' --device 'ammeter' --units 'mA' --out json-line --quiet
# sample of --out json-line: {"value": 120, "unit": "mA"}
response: {"value": 45, "unit": "mA"}
